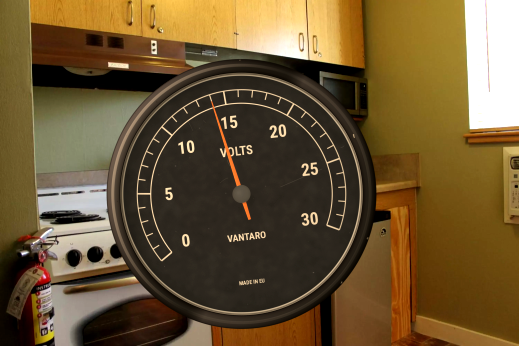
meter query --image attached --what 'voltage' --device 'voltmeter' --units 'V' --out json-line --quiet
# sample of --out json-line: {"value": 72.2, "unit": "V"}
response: {"value": 14, "unit": "V"}
